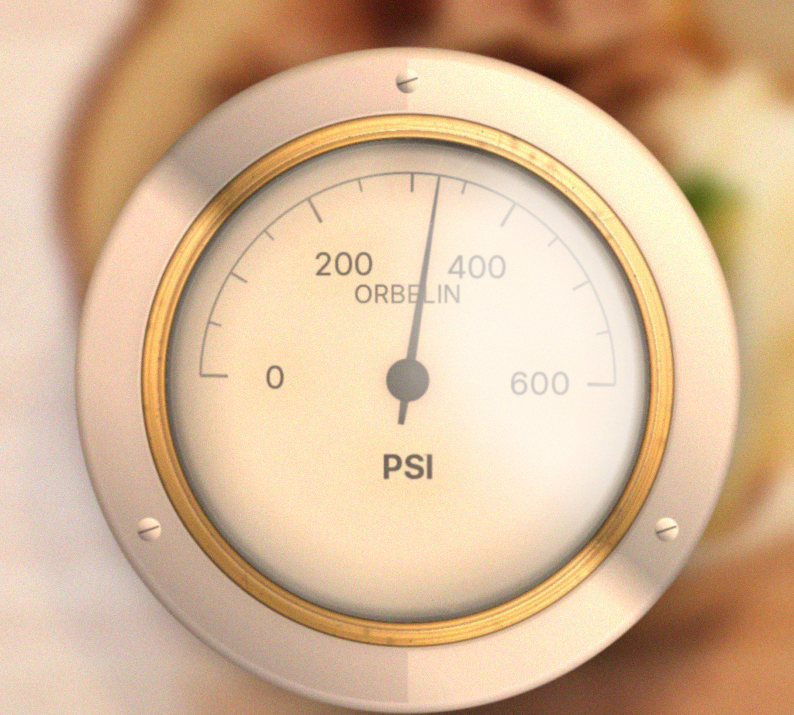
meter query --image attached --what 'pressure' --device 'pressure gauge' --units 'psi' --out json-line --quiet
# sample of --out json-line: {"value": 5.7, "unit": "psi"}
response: {"value": 325, "unit": "psi"}
